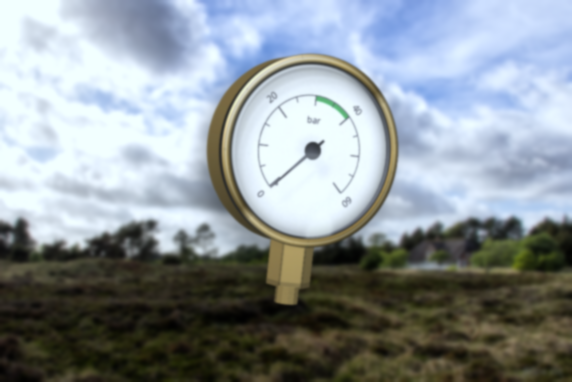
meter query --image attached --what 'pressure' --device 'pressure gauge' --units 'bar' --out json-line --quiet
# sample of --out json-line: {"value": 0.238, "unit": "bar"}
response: {"value": 0, "unit": "bar"}
